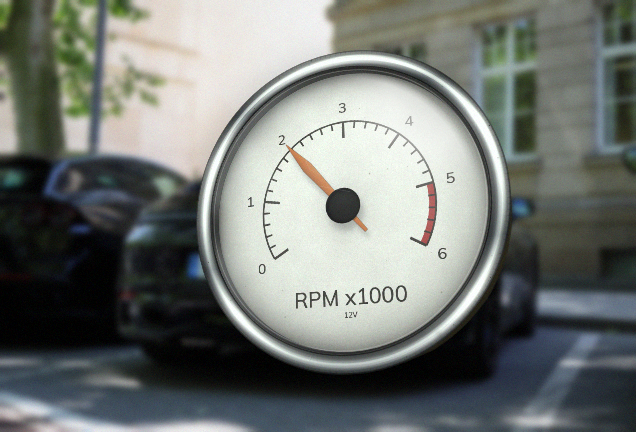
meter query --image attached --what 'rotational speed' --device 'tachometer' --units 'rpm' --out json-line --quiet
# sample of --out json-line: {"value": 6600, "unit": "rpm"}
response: {"value": 2000, "unit": "rpm"}
